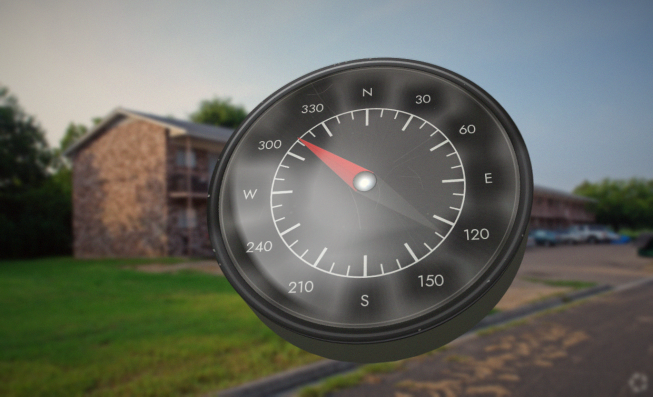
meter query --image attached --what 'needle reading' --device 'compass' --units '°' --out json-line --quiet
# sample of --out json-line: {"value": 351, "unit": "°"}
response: {"value": 310, "unit": "°"}
